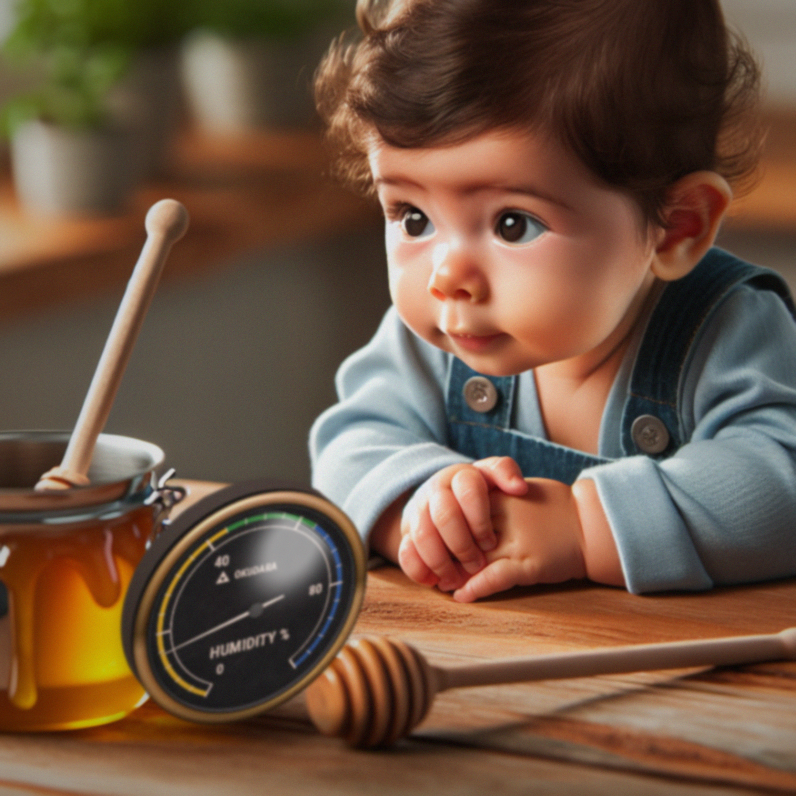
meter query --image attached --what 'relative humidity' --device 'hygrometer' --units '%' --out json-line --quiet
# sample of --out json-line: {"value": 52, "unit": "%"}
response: {"value": 16, "unit": "%"}
